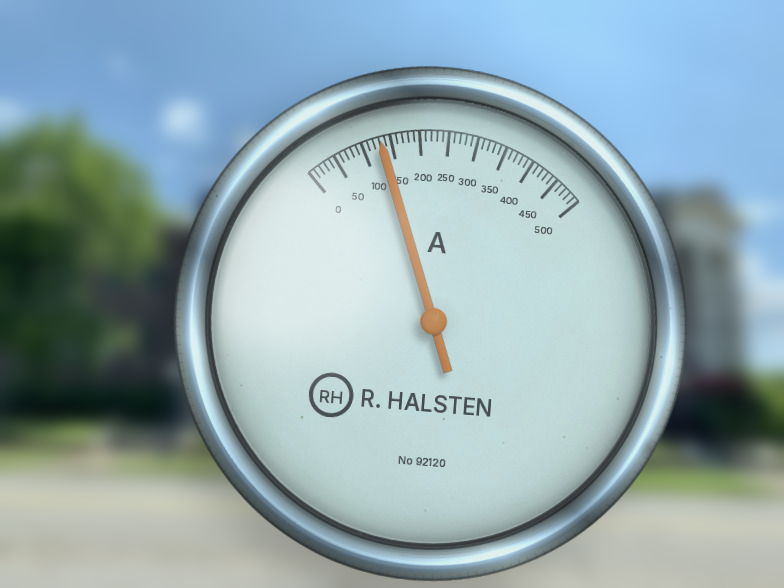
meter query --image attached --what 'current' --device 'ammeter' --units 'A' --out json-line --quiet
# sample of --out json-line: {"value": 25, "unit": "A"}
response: {"value": 130, "unit": "A"}
